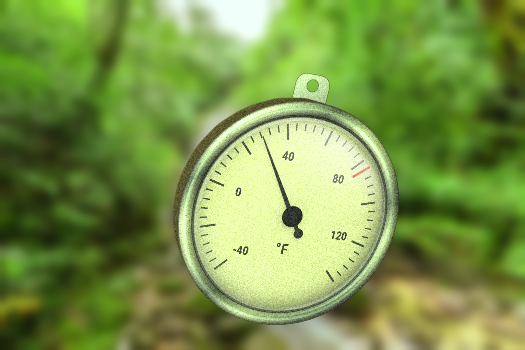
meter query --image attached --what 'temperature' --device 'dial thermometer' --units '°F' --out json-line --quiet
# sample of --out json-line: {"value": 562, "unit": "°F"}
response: {"value": 28, "unit": "°F"}
